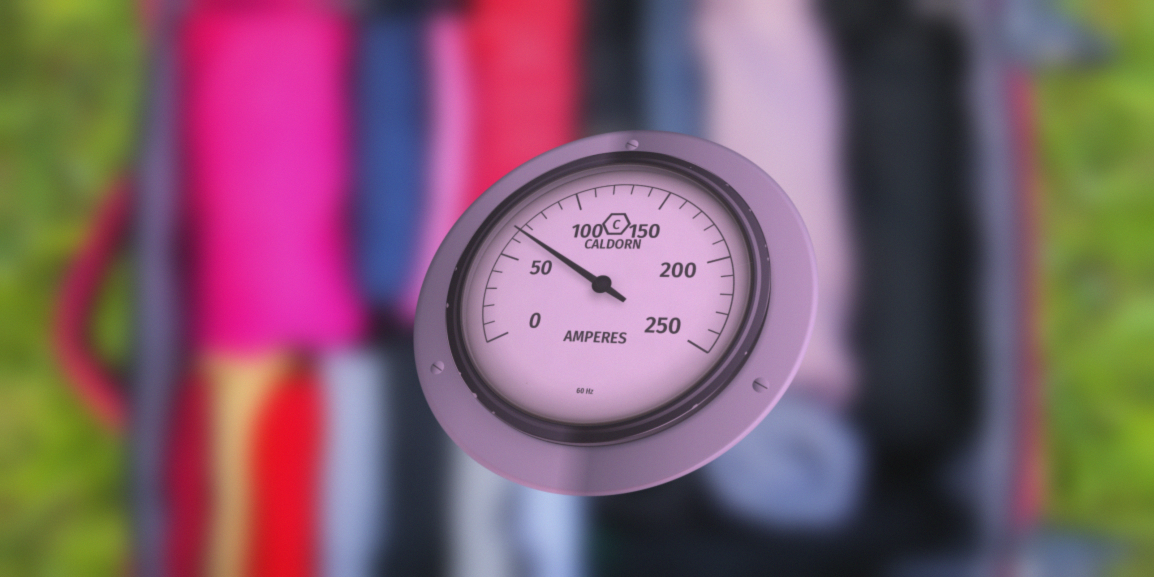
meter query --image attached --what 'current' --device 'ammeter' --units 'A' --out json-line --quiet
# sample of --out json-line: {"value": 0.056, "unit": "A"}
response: {"value": 65, "unit": "A"}
